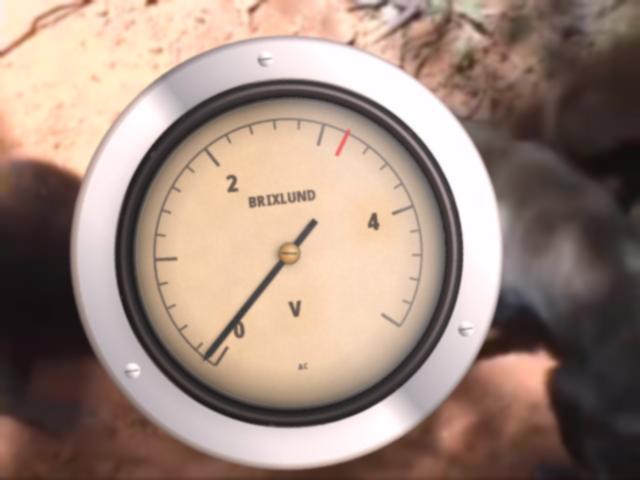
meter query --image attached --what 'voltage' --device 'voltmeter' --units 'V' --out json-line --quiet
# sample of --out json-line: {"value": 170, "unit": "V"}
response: {"value": 0.1, "unit": "V"}
